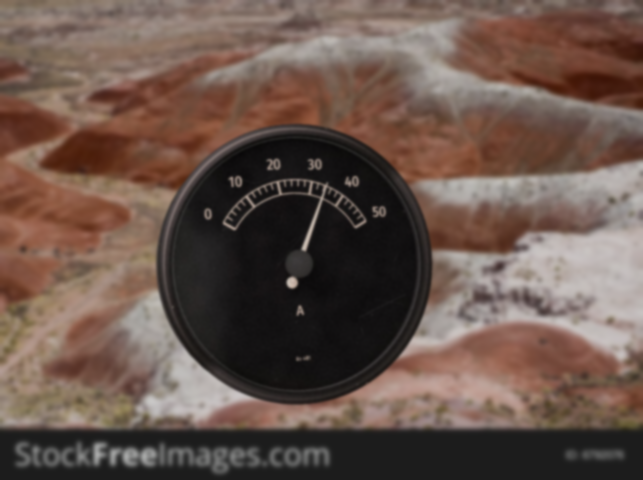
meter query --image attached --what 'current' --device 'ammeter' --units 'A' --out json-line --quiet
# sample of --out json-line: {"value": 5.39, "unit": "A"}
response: {"value": 34, "unit": "A"}
